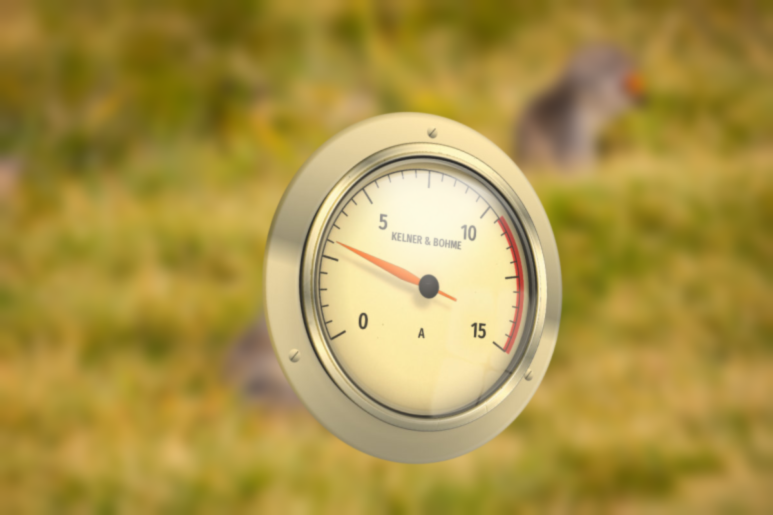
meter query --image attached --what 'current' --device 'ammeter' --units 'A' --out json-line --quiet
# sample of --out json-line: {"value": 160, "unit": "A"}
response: {"value": 3, "unit": "A"}
